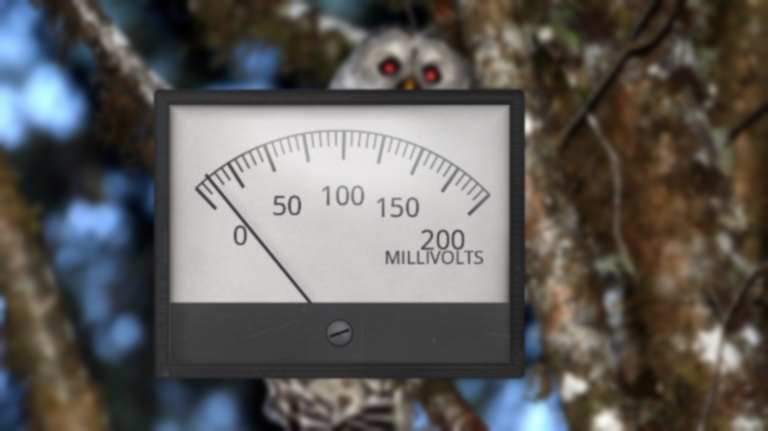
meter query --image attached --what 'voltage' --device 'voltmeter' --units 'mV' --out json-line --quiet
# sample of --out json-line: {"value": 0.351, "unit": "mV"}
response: {"value": 10, "unit": "mV"}
